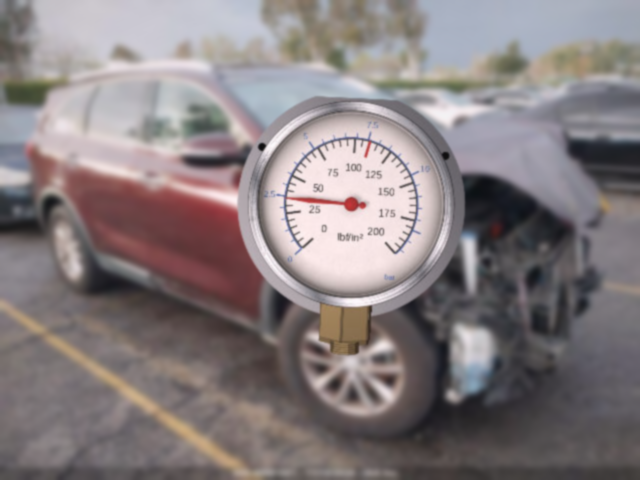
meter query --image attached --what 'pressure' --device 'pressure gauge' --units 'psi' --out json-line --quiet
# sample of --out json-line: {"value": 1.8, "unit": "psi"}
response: {"value": 35, "unit": "psi"}
